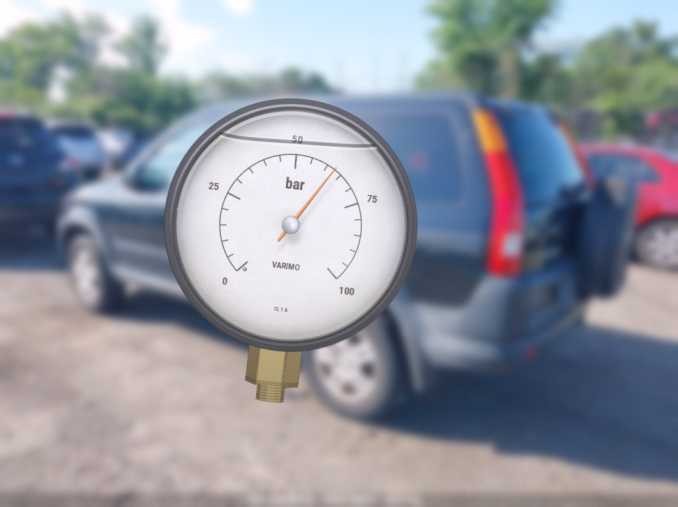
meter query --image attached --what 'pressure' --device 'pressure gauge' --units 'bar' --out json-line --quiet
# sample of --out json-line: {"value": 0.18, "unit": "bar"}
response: {"value": 62.5, "unit": "bar"}
